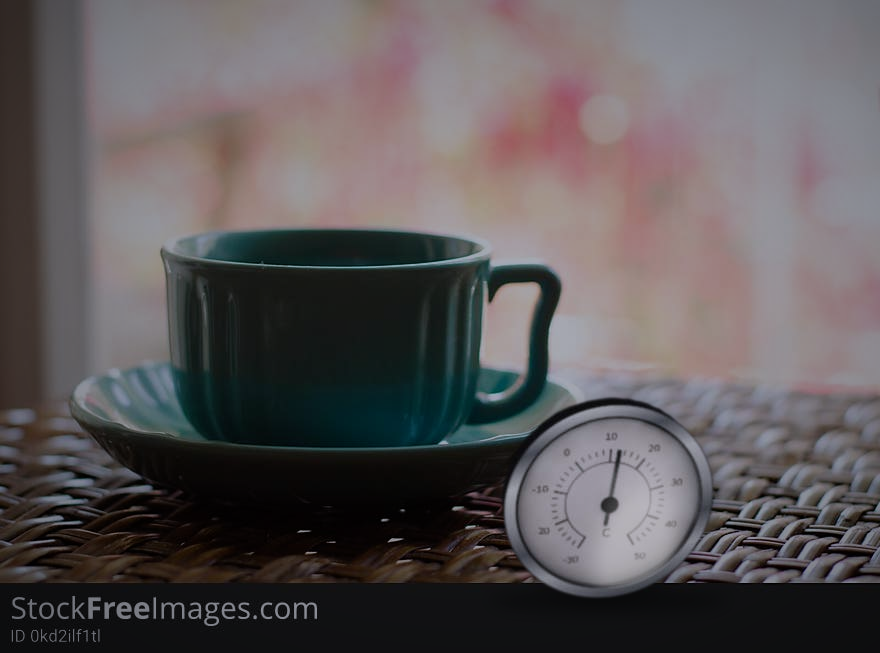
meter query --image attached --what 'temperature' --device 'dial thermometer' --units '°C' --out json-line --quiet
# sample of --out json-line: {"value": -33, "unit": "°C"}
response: {"value": 12, "unit": "°C"}
